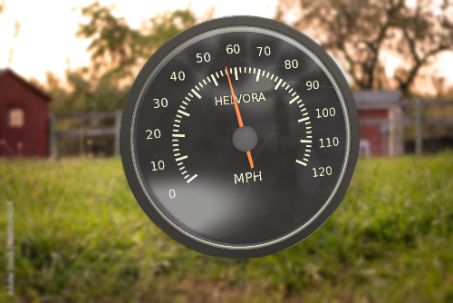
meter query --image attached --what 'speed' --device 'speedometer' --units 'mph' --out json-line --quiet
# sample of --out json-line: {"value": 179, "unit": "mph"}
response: {"value": 56, "unit": "mph"}
